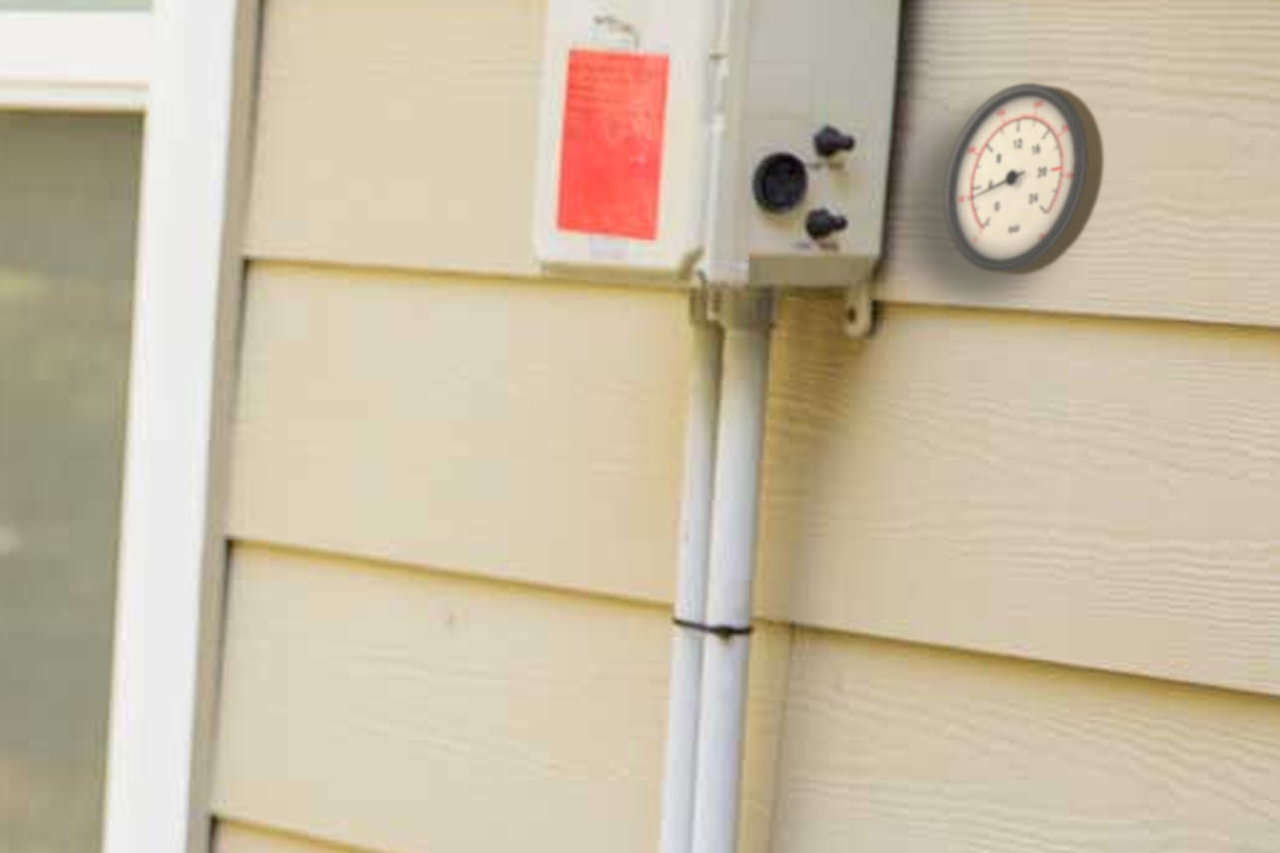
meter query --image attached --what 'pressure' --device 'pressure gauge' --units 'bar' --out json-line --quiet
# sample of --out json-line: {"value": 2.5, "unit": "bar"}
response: {"value": 3, "unit": "bar"}
